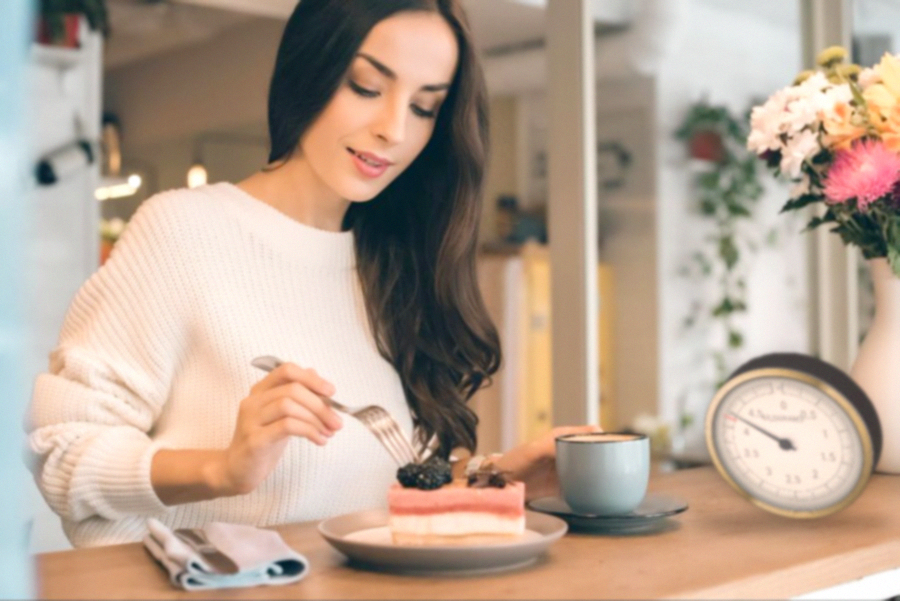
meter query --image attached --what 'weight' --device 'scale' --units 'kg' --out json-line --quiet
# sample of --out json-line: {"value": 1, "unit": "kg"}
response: {"value": 4.25, "unit": "kg"}
